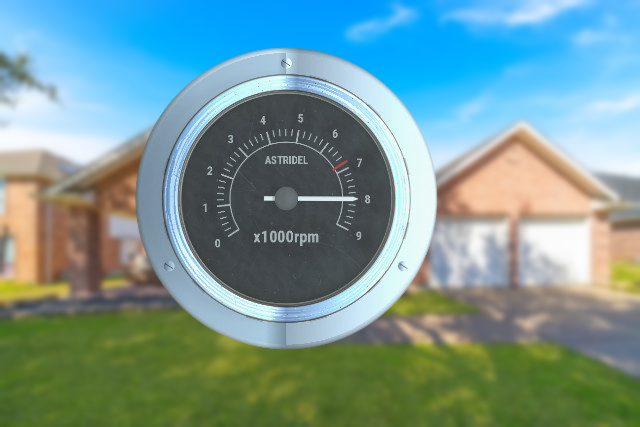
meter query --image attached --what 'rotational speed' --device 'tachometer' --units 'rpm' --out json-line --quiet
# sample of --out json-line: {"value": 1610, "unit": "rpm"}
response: {"value": 8000, "unit": "rpm"}
